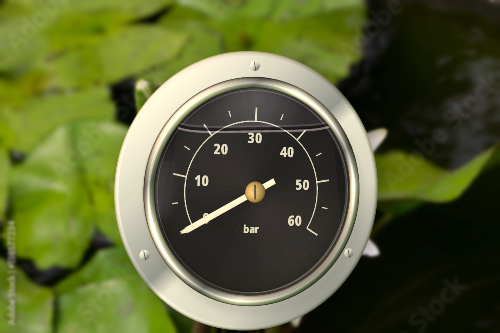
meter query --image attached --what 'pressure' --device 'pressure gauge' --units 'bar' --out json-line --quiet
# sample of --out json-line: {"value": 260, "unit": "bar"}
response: {"value": 0, "unit": "bar"}
